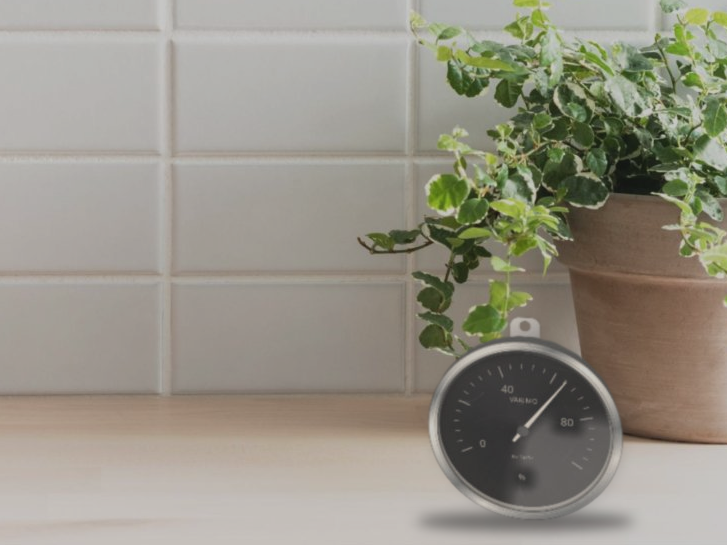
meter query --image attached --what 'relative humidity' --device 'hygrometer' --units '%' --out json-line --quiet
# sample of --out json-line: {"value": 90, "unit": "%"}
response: {"value": 64, "unit": "%"}
